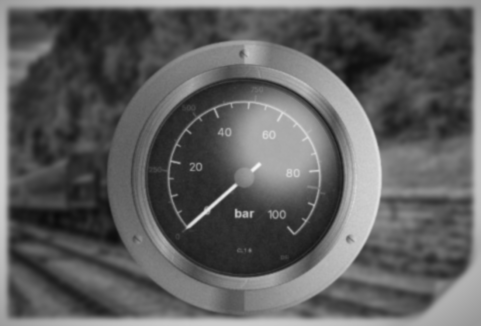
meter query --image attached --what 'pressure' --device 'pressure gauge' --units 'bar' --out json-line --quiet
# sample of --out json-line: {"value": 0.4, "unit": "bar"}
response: {"value": 0, "unit": "bar"}
